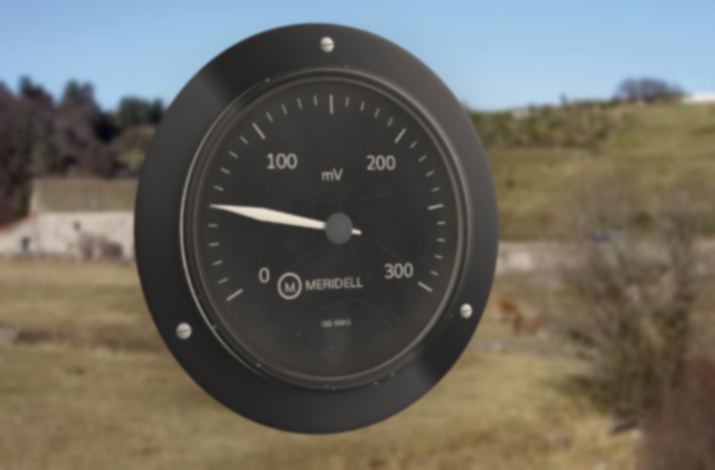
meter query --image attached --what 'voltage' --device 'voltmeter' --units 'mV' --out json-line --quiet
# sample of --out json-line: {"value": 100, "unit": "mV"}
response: {"value": 50, "unit": "mV"}
